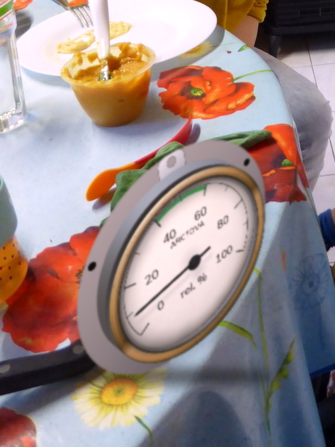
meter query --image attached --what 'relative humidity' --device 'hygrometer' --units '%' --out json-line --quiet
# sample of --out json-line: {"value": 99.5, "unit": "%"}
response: {"value": 10, "unit": "%"}
